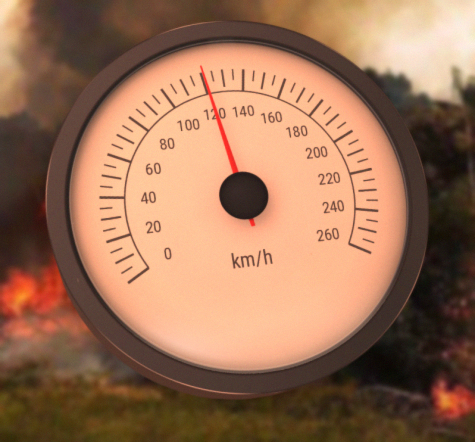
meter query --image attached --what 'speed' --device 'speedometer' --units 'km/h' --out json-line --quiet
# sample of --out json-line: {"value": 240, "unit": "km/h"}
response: {"value": 120, "unit": "km/h"}
